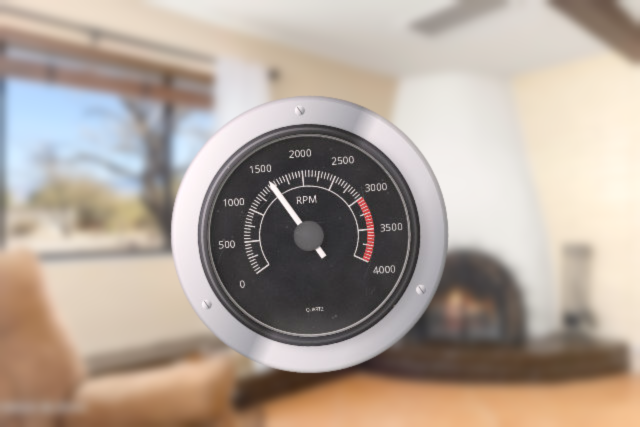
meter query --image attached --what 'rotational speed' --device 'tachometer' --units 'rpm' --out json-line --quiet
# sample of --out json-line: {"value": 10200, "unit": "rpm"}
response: {"value": 1500, "unit": "rpm"}
